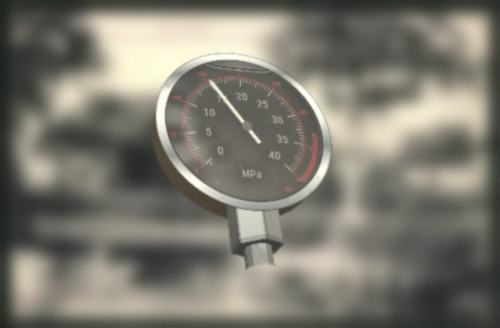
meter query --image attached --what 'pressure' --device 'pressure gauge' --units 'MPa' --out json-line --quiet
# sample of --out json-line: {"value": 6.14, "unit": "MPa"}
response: {"value": 15, "unit": "MPa"}
